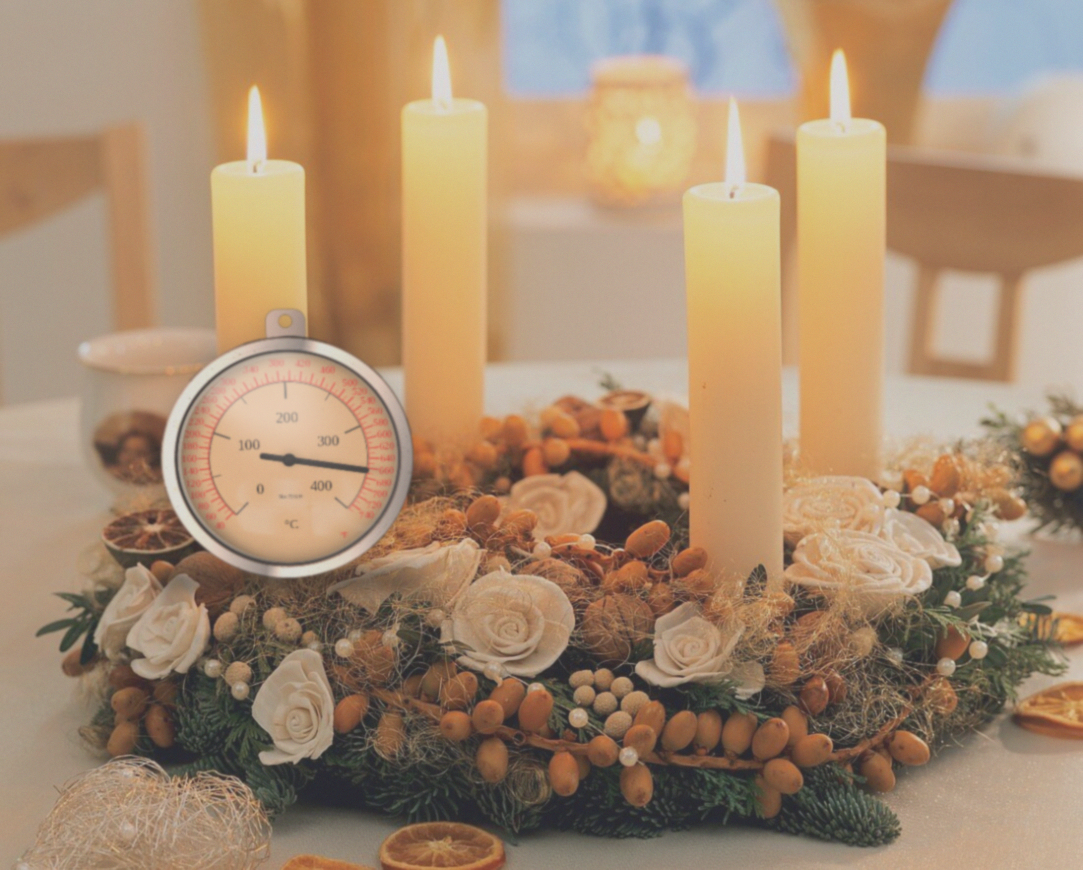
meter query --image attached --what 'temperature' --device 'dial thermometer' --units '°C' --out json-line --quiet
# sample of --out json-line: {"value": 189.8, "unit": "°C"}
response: {"value": 350, "unit": "°C"}
